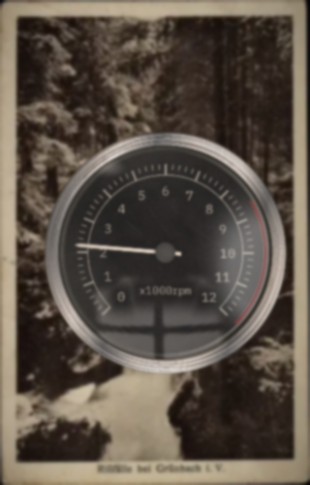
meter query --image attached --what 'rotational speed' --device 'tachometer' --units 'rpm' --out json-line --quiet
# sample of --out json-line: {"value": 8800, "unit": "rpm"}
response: {"value": 2200, "unit": "rpm"}
